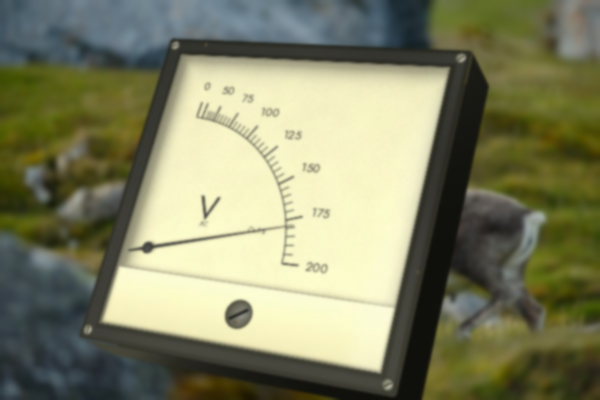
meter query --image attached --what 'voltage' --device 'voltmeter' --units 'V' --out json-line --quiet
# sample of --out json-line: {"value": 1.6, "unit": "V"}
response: {"value": 180, "unit": "V"}
